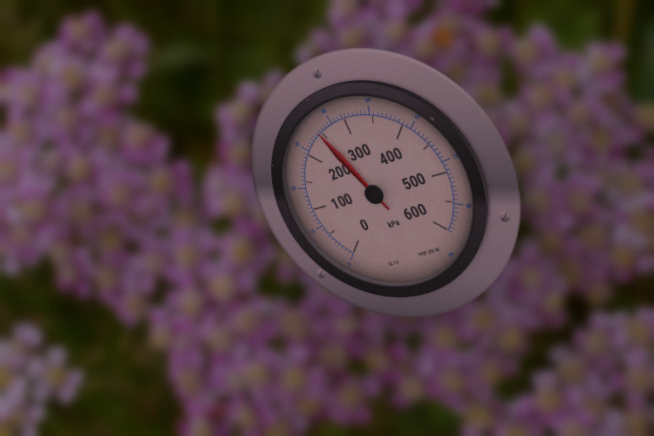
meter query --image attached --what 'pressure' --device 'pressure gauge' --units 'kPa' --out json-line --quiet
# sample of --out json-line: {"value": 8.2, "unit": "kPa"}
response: {"value": 250, "unit": "kPa"}
